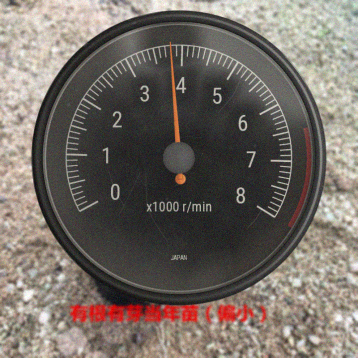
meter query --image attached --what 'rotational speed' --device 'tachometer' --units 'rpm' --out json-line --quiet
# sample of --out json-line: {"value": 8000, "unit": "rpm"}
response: {"value": 3800, "unit": "rpm"}
